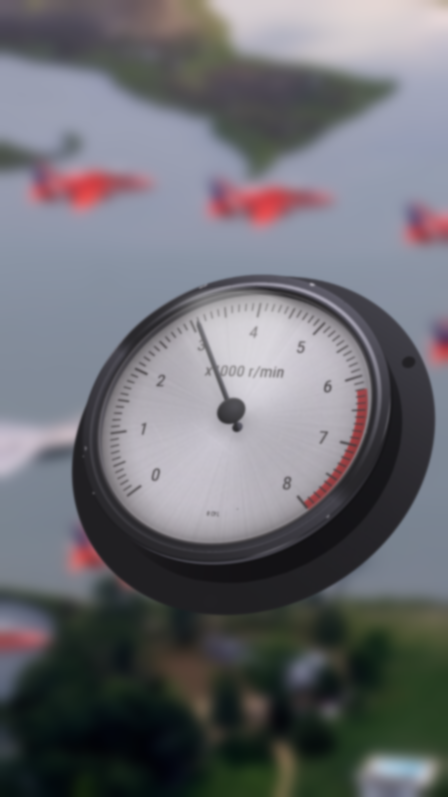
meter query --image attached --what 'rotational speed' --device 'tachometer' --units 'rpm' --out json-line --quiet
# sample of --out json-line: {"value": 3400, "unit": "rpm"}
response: {"value": 3100, "unit": "rpm"}
